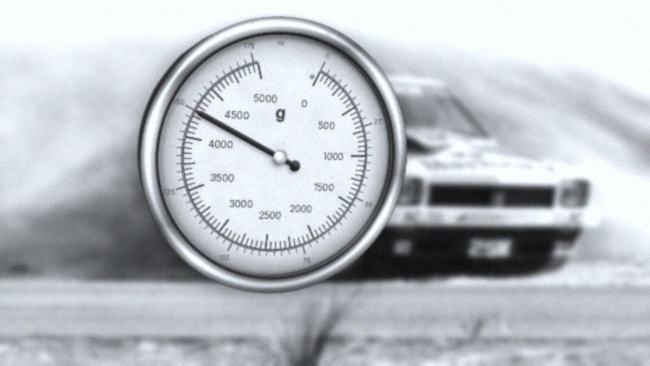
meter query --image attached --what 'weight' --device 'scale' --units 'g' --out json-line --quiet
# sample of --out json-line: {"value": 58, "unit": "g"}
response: {"value": 4250, "unit": "g"}
